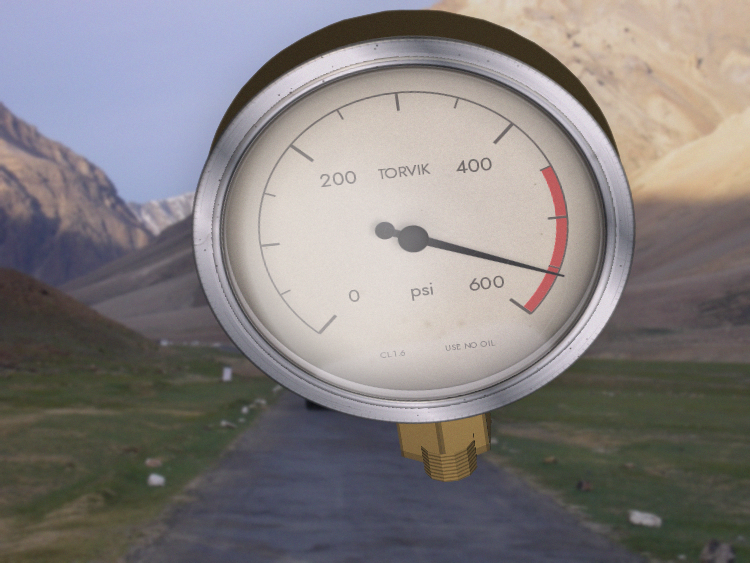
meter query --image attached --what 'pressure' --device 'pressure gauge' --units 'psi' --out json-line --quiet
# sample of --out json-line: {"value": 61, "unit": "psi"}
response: {"value": 550, "unit": "psi"}
